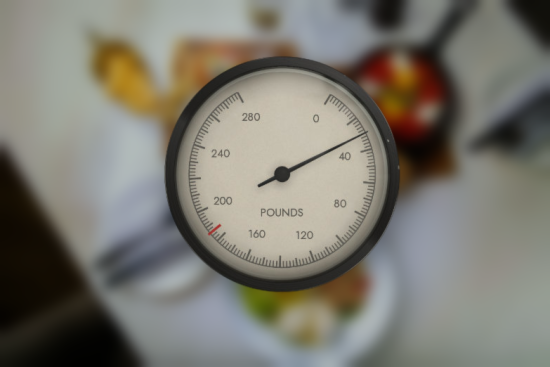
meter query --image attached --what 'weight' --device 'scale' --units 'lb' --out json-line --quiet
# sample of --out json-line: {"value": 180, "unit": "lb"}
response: {"value": 30, "unit": "lb"}
